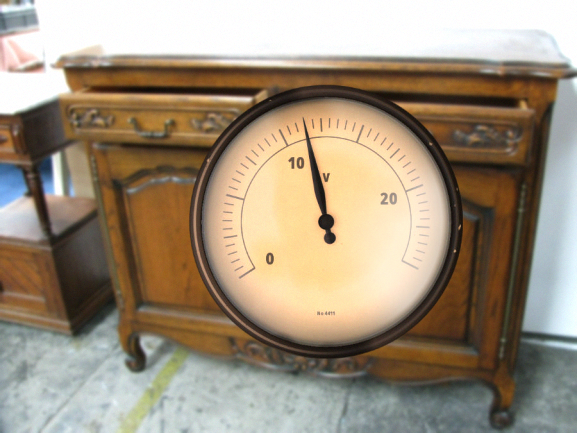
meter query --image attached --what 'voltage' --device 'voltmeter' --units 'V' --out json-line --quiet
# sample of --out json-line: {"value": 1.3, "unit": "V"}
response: {"value": 11.5, "unit": "V"}
